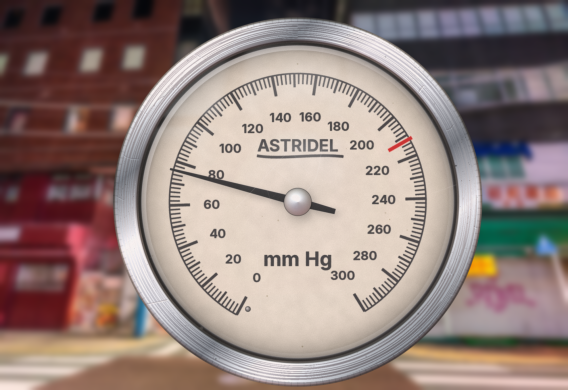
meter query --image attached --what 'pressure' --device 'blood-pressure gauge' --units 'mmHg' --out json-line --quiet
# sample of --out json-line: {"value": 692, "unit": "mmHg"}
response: {"value": 76, "unit": "mmHg"}
